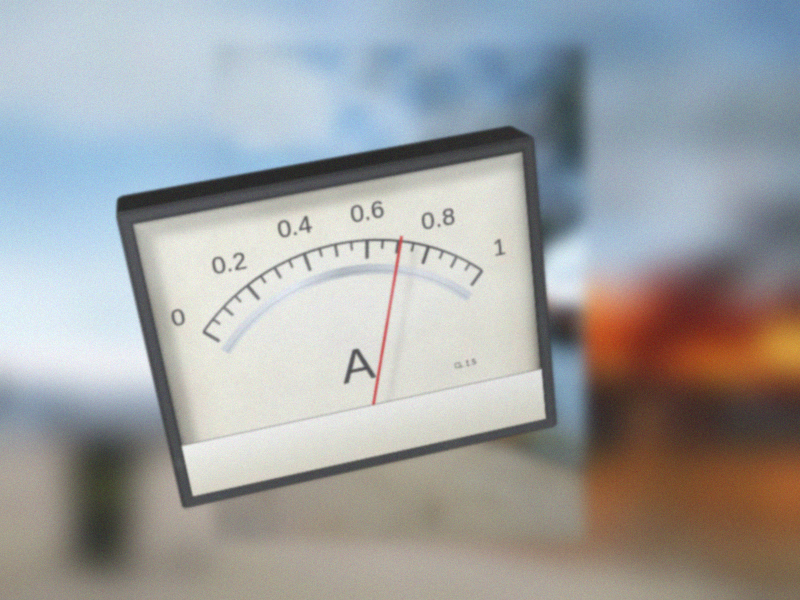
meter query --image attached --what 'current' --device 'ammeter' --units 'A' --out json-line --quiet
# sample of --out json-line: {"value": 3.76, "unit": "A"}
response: {"value": 0.7, "unit": "A"}
